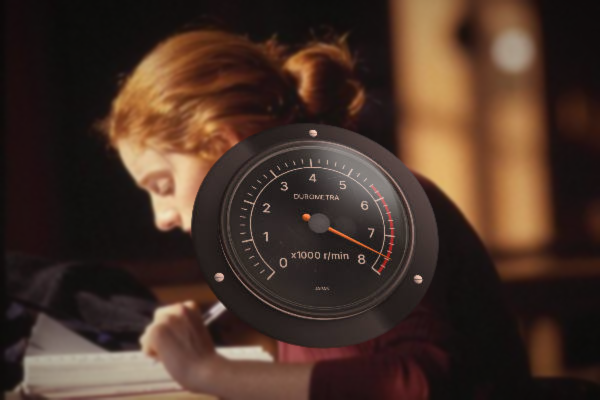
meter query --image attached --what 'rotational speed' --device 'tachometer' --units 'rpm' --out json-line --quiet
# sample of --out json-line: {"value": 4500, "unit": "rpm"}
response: {"value": 7600, "unit": "rpm"}
